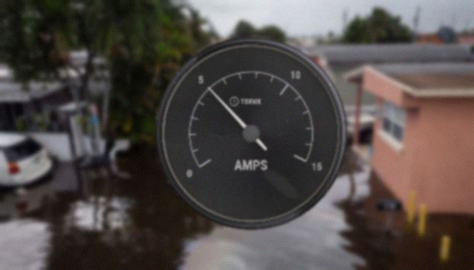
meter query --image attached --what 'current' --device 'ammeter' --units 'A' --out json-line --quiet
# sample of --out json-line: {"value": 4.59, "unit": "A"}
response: {"value": 5, "unit": "A"}
